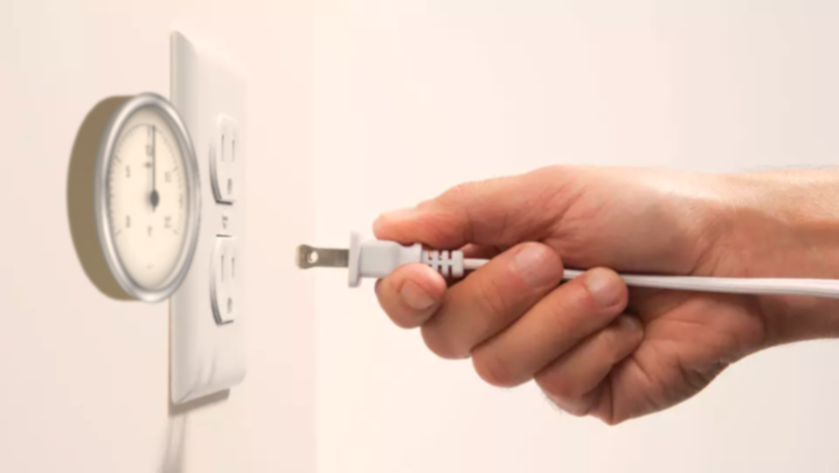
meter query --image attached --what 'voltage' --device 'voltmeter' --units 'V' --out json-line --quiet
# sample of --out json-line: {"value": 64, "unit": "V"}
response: {"value": 10, "unit": "V"}
